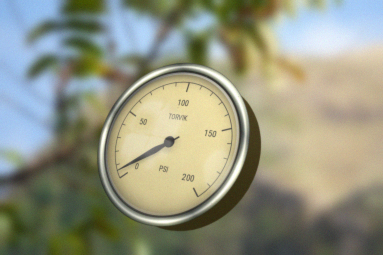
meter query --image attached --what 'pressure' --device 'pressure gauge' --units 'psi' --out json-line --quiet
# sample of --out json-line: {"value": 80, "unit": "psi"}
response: {"value": 5, "unit": "psi"}
